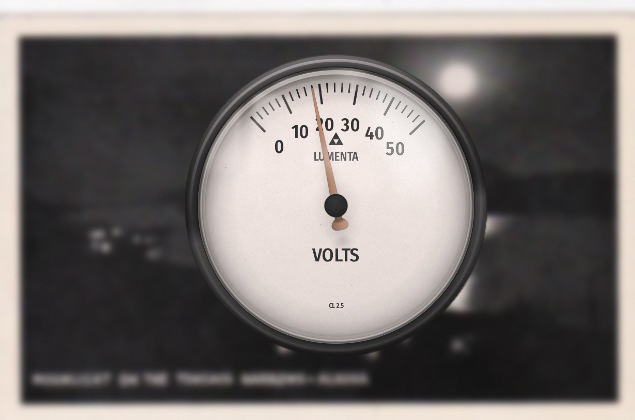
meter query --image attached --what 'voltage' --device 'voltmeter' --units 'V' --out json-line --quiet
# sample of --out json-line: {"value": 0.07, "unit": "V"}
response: {"value": 18, "unit": "V"}
